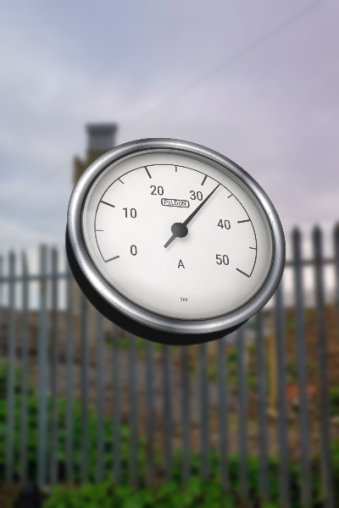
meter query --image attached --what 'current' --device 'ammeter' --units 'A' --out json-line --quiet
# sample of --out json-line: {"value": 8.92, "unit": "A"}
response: {"value": 32.5, "unit": "A"}
